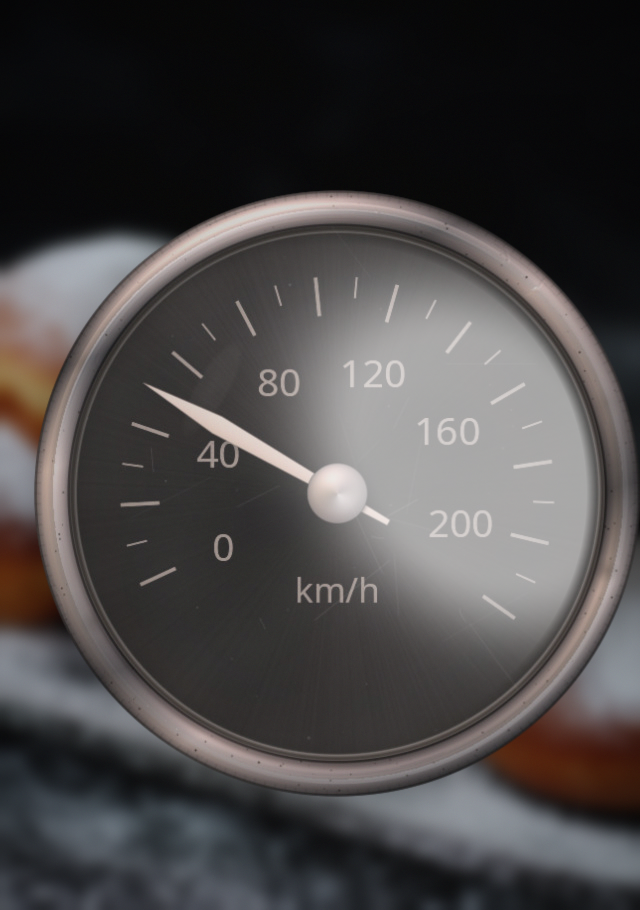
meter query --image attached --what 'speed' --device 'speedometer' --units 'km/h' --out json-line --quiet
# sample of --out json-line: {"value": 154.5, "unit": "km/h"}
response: {"value": 50, "unit": "km/h"}
